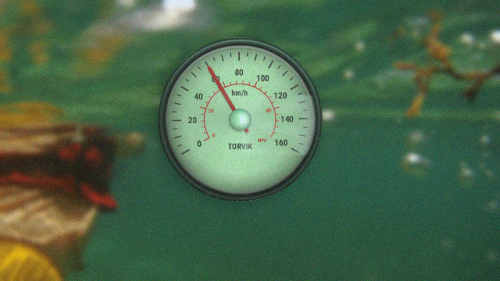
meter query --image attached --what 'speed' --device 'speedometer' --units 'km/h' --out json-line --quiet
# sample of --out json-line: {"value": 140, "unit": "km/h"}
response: {"value": 60, "unit": "km/h"}
